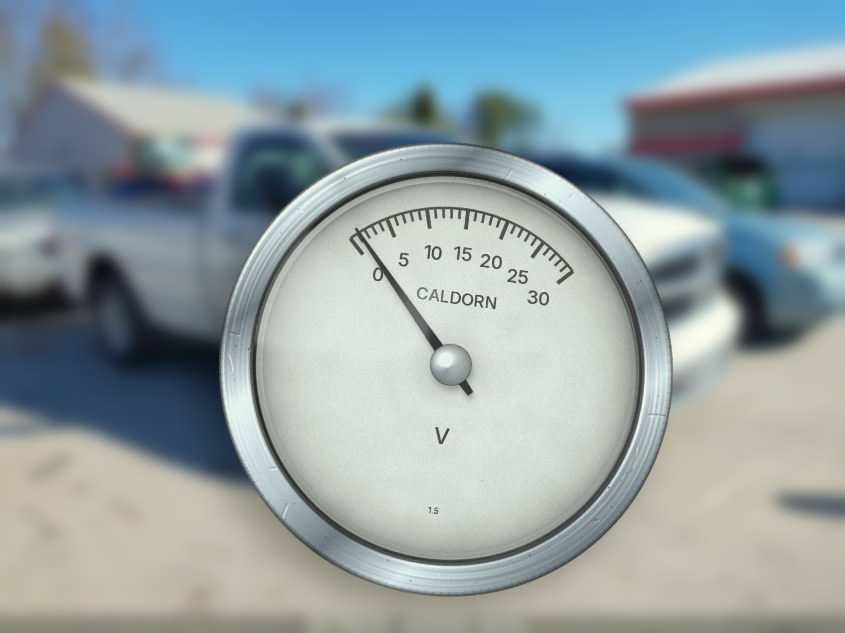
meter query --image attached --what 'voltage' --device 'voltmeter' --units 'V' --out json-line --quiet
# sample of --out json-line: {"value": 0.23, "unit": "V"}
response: {"value": 1, "unit": "V"}
